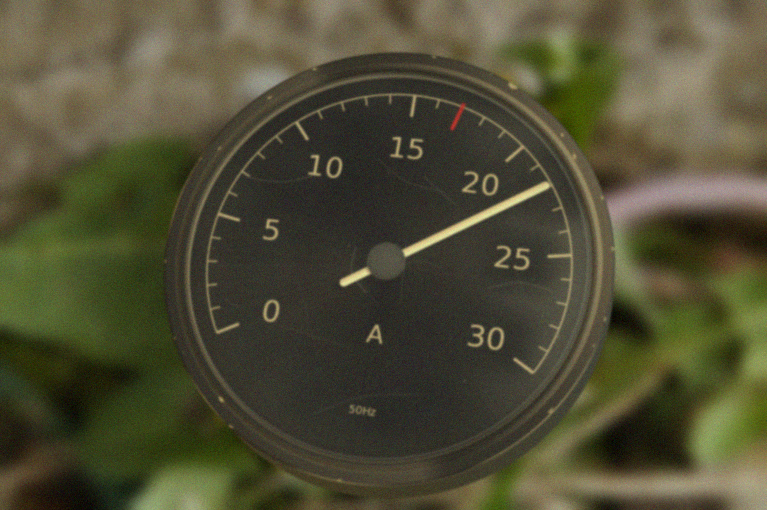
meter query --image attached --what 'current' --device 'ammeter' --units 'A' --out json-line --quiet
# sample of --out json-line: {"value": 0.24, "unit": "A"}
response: {"value": 22, "unit": "A"}
